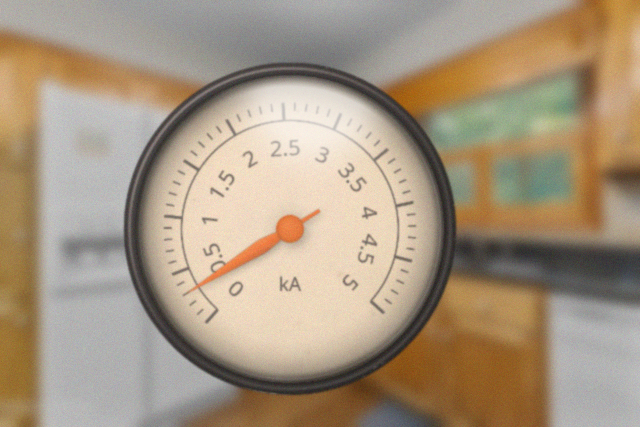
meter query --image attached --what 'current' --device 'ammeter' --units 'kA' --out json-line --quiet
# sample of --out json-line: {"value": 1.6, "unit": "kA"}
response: {"value": 0.3, "unit": "kA"}
